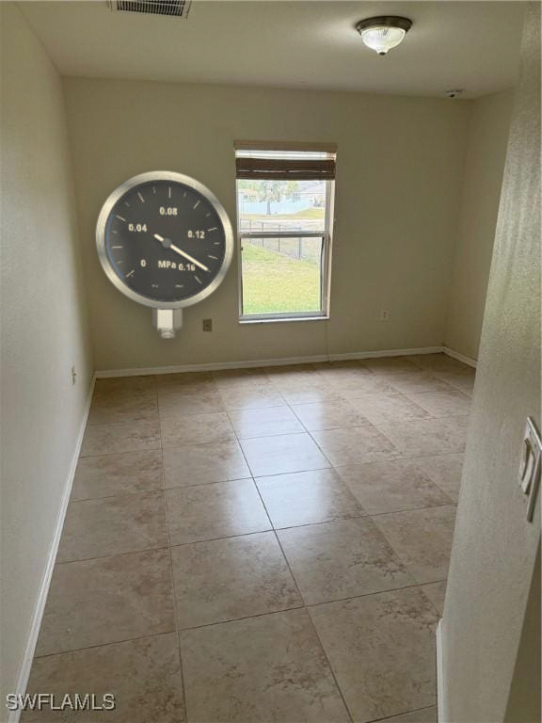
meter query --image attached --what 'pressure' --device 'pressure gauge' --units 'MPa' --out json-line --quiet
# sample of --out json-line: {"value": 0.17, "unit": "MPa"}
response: {"value": 0.15, "unit": "MPa"}
